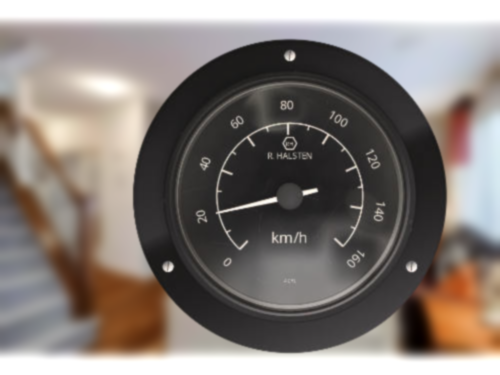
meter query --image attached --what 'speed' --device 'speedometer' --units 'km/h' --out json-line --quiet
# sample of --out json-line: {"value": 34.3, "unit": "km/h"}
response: {"value": 20, "unit": "km/h"}
